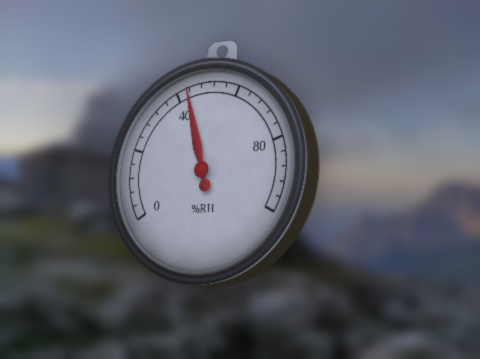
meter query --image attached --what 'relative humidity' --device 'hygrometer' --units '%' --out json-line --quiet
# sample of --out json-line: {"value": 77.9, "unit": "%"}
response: {"value": 44, "unit": "%"}
